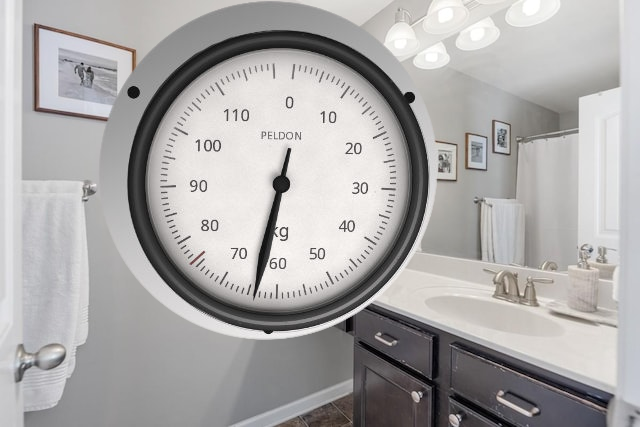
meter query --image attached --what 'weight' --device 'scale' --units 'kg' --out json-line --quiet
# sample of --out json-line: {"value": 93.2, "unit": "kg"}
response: {"value": 64, "unit": "kg"}
